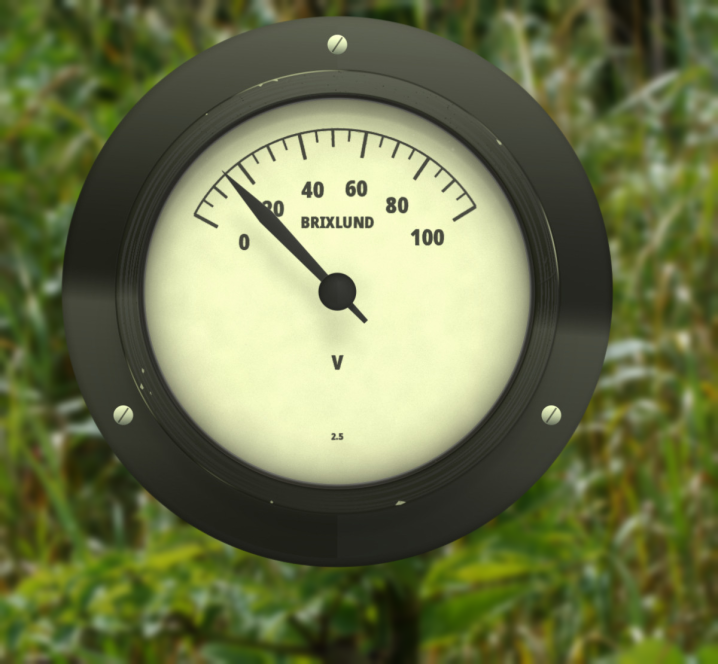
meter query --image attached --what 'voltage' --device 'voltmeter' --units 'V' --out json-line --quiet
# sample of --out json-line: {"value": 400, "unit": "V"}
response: {"value": 15, "unit": "V"}
